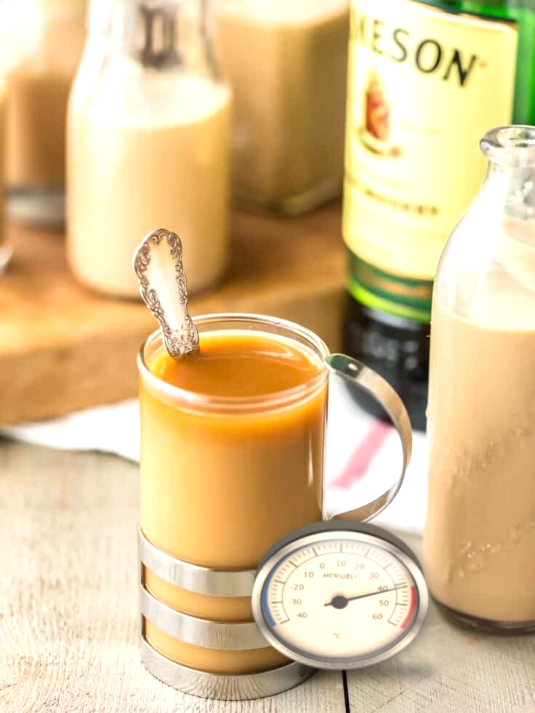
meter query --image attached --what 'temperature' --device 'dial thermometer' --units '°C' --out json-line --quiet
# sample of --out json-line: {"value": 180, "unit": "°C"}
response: {"value": 40, "unit": "°C"}
